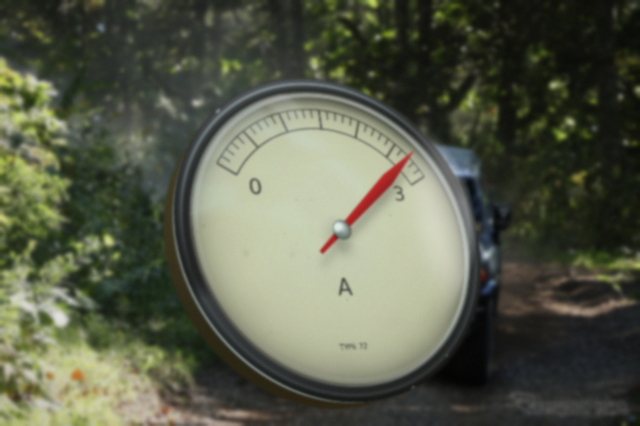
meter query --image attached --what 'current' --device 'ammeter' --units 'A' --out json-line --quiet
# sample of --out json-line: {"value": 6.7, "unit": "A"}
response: {"value": 2.7, "unit": "A"}
